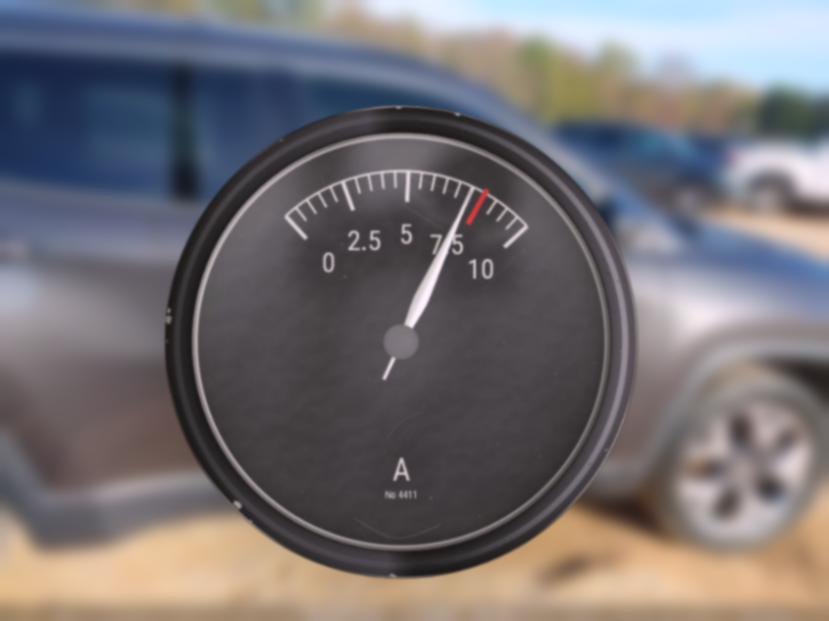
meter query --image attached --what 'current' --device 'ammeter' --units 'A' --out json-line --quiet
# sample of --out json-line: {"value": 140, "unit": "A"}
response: {"value": 7.5, "unit": "A"}
